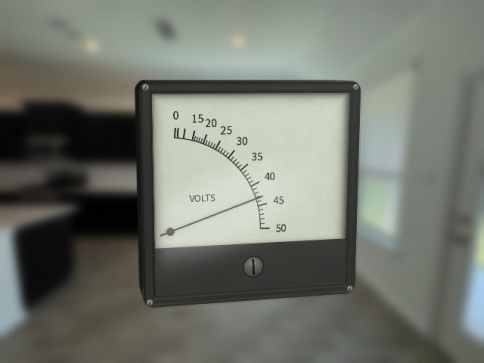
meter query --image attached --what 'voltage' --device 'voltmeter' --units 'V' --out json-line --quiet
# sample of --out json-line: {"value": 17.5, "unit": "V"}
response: {"value": 43, "unit": "V"}
